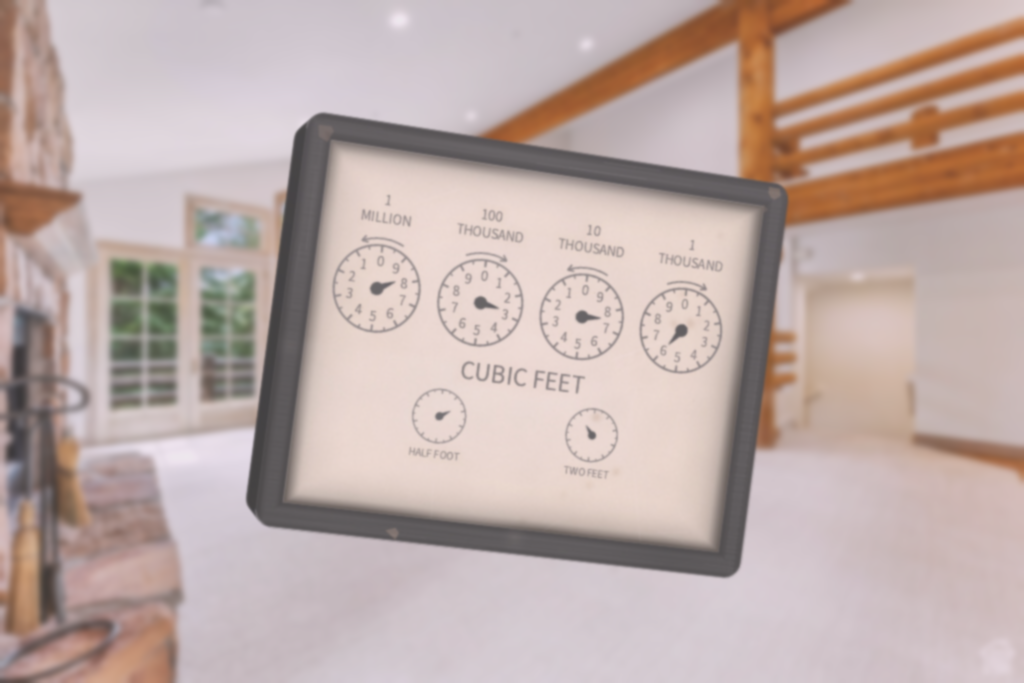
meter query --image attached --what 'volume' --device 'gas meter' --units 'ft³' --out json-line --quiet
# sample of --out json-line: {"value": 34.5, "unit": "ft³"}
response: {"value": 827600, "unit": "ft³"}
